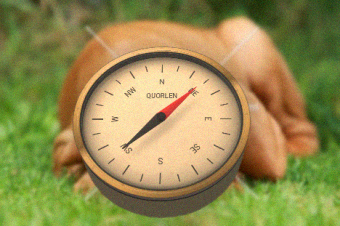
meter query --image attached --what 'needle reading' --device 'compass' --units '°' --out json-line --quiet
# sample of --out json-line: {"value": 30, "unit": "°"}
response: {"value": 45, "unit": "°"}
